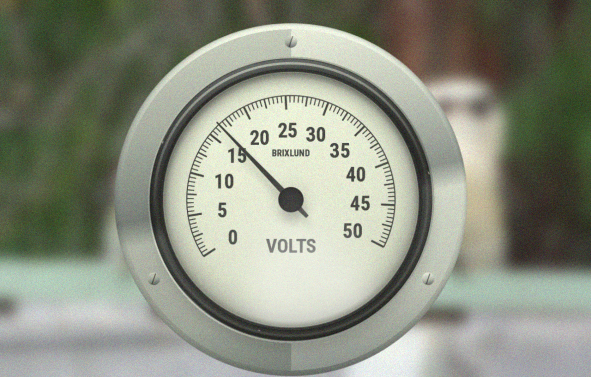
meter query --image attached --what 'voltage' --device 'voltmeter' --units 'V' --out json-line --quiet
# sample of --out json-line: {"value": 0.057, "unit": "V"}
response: {"value": 16.5, "unit": "V"}
